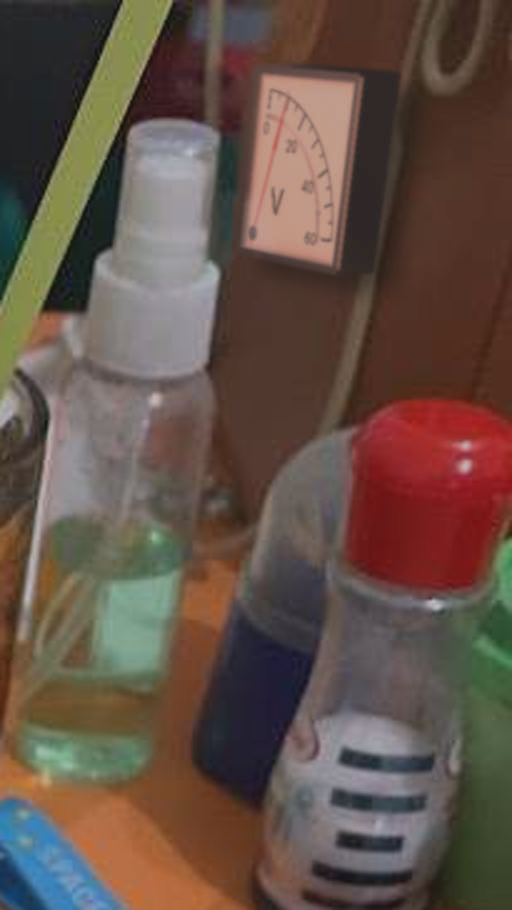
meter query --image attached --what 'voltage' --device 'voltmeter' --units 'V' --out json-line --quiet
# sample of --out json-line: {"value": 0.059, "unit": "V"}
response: {"value": 10, "unit": "V"}
